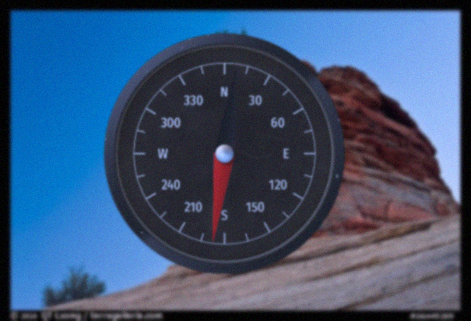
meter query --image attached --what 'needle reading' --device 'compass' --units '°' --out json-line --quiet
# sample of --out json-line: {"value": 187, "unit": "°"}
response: {"value": 187.5, "unit": "°"}
